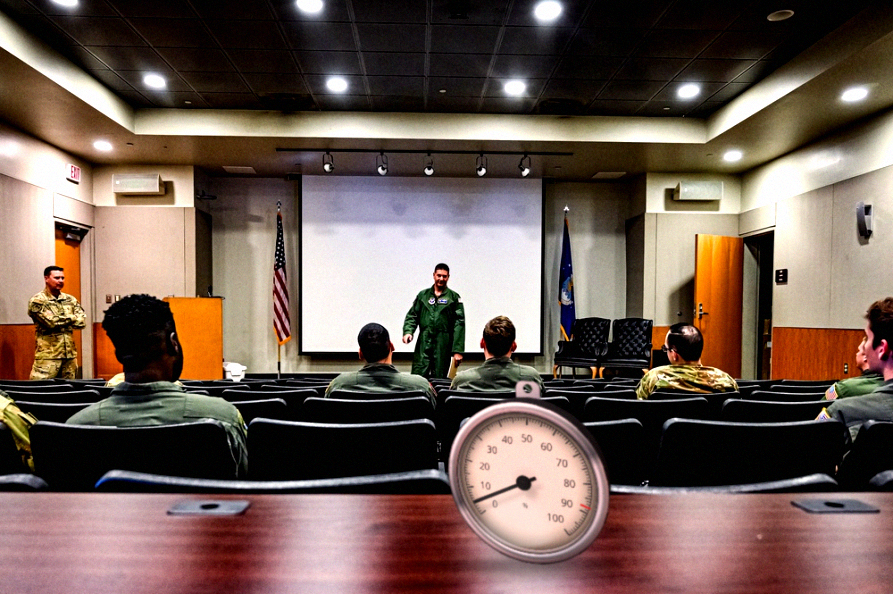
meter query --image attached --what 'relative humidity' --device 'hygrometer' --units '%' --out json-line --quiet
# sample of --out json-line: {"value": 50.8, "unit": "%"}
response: {"value": 5, "unit": "%"}
